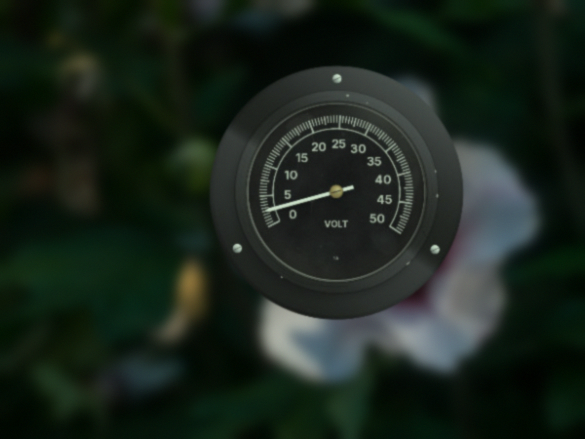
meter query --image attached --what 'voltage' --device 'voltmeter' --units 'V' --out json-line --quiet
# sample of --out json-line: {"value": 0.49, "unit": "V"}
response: {"value": 2.5, "unit": "V"}
